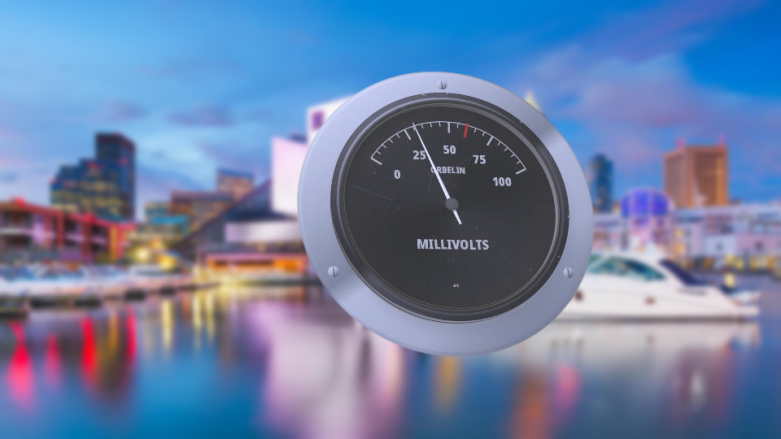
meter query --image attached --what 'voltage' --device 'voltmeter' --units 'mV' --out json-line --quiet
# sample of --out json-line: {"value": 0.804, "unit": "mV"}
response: {"value": 30, "unit": "mV"}
